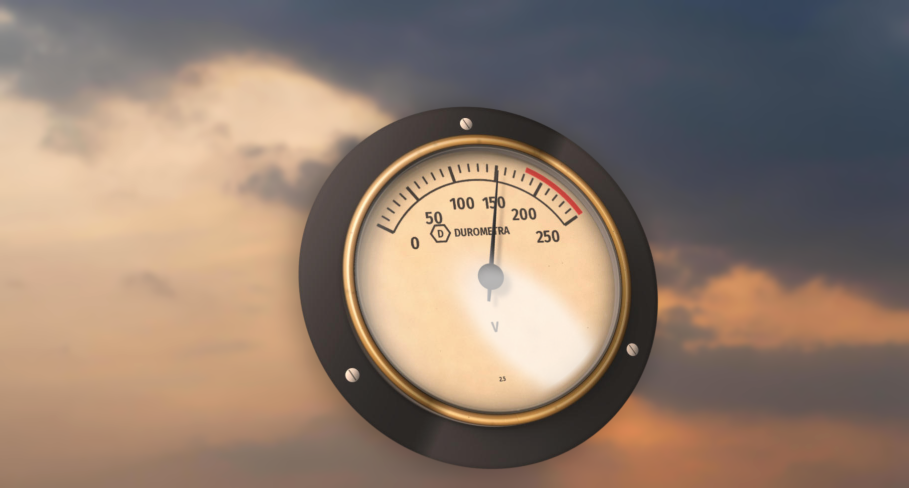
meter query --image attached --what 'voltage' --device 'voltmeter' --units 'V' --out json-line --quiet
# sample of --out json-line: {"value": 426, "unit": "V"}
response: {"value": 150, "unit": "V"}
